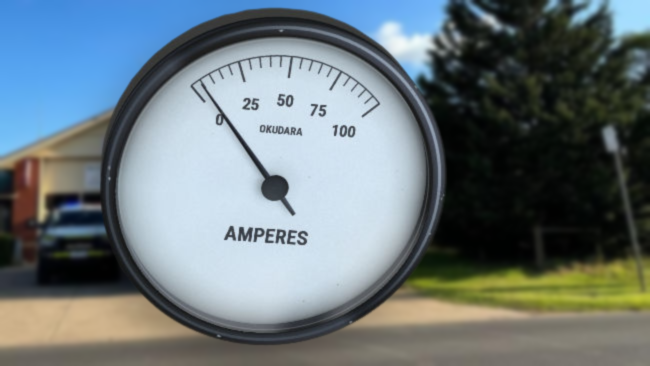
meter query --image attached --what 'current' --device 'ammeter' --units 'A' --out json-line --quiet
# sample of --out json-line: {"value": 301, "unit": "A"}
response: {"value": 5, "unit": "A"}
